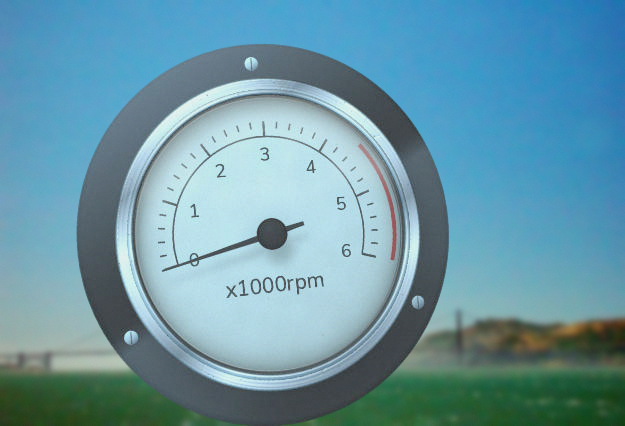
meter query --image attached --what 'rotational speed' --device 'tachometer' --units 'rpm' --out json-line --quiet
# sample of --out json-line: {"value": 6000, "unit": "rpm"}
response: {"value": 0, "unit": "rpm"}
